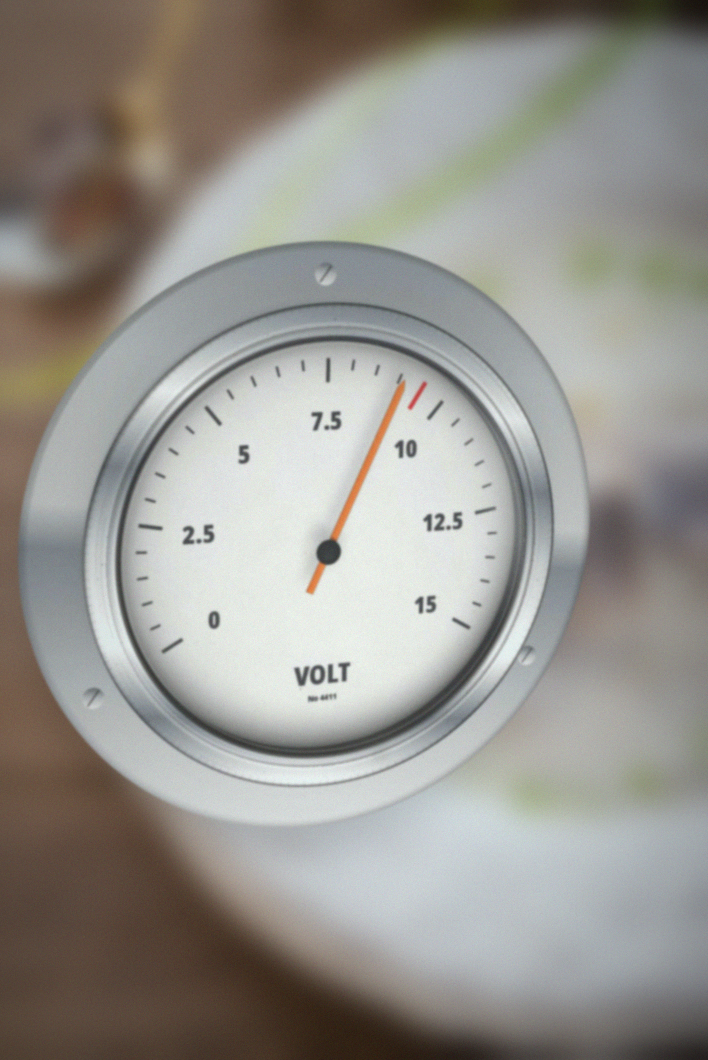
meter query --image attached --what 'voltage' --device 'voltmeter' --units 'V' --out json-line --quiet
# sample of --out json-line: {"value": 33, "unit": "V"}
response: {"value": 9, "unit": "V"}
